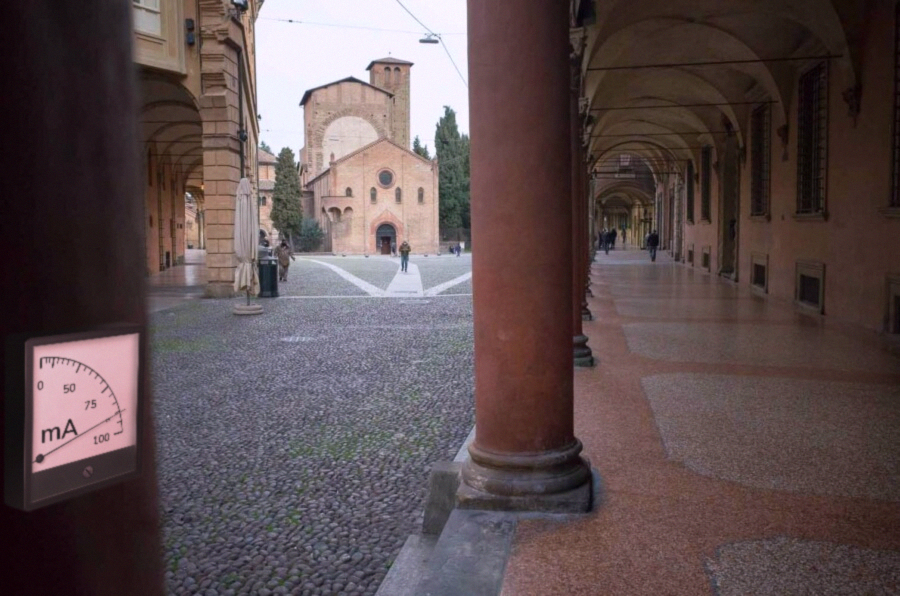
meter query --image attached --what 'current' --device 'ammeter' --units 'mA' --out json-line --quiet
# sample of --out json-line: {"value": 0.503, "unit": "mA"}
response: {"value": 90, "unit": "mA"}
